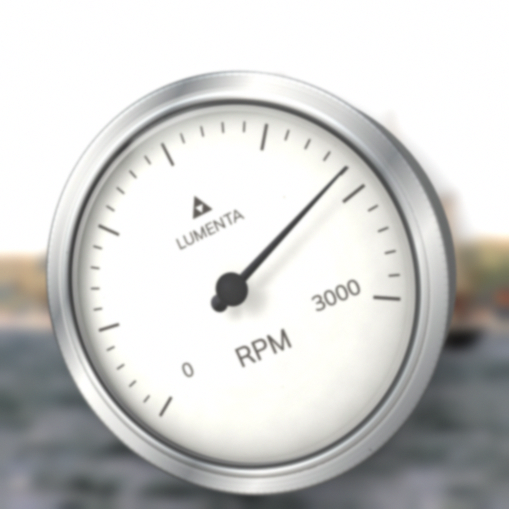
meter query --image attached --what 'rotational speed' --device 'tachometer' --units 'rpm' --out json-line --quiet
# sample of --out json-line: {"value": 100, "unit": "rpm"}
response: {"value": 2400, "unit": "rpm"}
